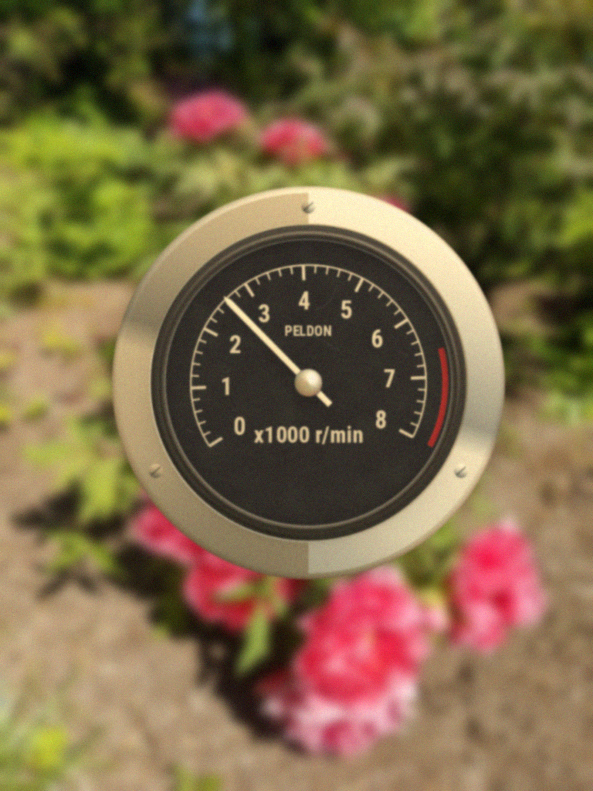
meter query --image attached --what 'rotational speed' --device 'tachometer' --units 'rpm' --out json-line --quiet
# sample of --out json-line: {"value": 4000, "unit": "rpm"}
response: {"value": 2600, "unit": "rpm"}
